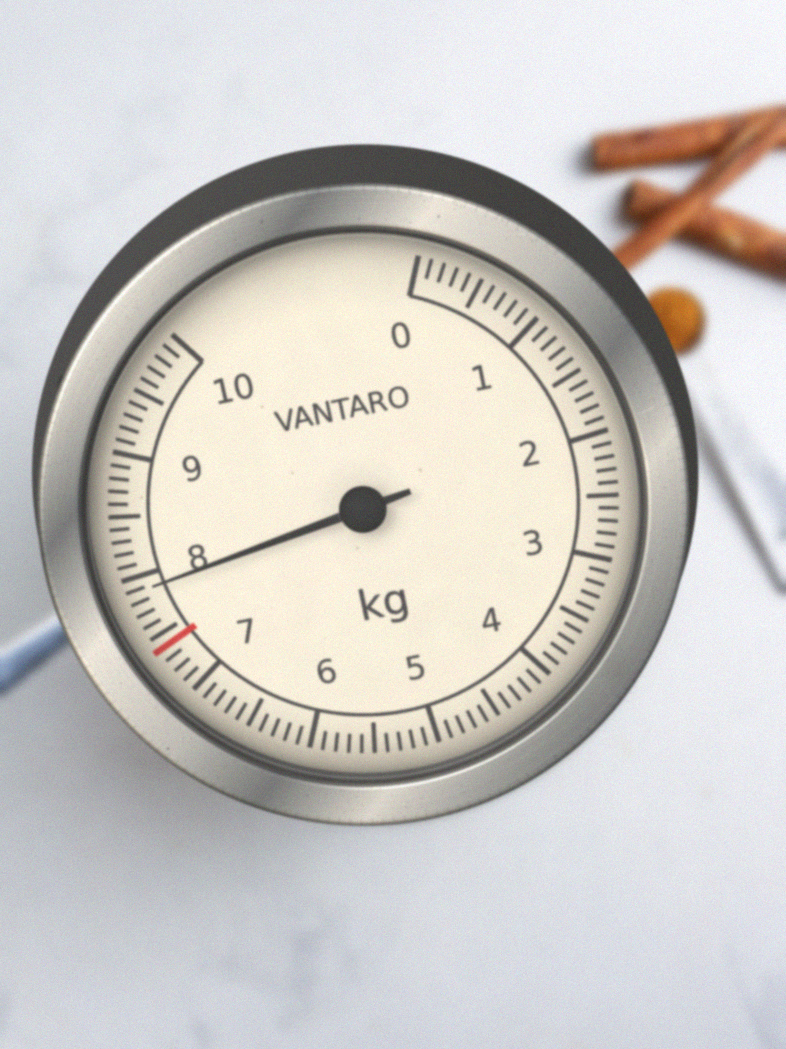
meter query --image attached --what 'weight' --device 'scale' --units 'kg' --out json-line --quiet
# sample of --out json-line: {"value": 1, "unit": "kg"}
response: {"value": 7.9, "unit": "kg"}
